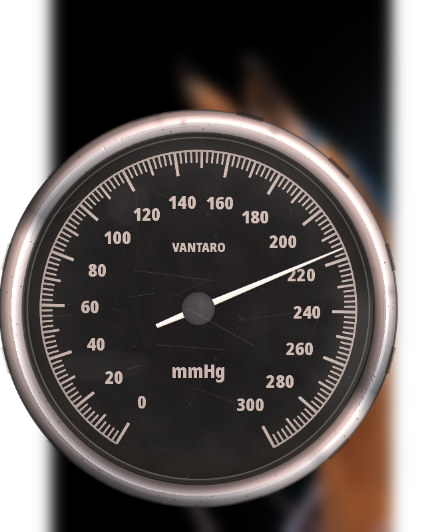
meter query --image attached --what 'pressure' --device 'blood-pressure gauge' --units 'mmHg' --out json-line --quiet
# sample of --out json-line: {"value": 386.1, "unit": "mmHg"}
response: {"value": 216, "unit": "mmHg"}
